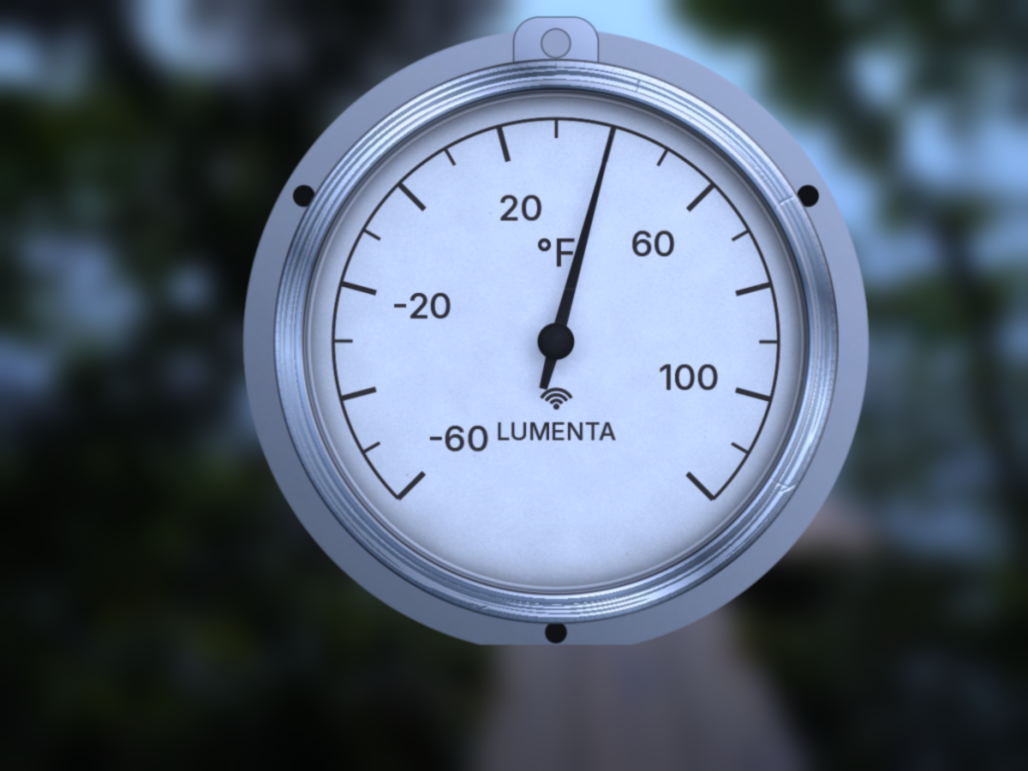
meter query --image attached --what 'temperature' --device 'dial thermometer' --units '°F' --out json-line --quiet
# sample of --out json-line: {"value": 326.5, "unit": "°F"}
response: {"value": 40, "unit": "°F"}
